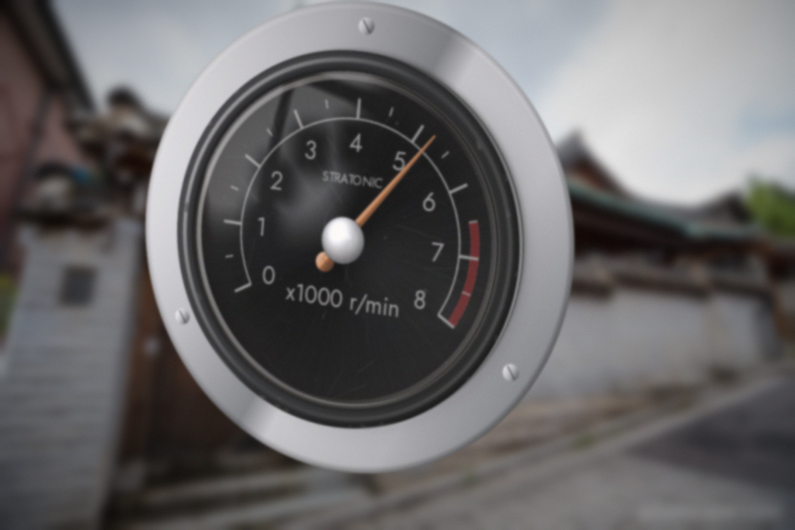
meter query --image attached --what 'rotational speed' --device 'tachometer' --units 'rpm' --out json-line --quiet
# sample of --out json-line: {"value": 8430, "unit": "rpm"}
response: {"value": 5250, "unit": "rpm"}
